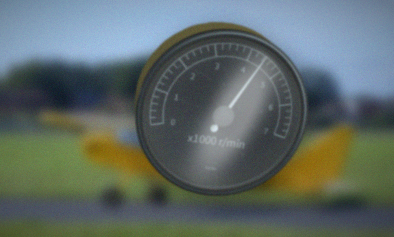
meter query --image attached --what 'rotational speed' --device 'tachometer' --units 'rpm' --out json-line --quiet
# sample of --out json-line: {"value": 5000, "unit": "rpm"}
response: {"value": 4400, "unit": "rpm"}
